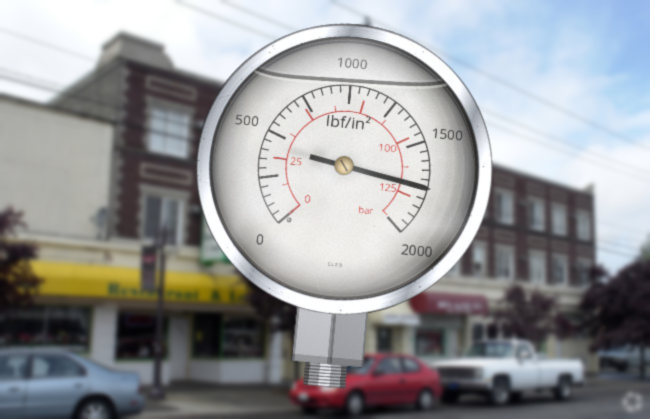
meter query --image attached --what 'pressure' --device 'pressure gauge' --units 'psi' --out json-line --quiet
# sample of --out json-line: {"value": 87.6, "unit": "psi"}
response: {"value": 1750, "unit": "psi"}
